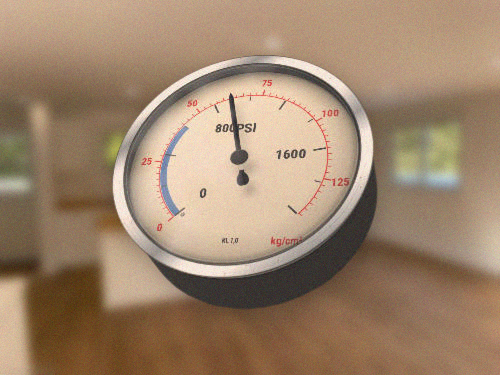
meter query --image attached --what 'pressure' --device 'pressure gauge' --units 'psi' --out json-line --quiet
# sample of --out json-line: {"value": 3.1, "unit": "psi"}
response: {"value": 900, "unit": "psi"}
